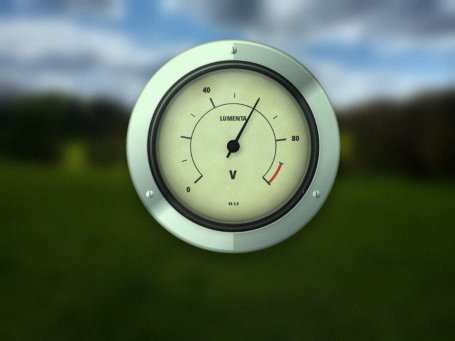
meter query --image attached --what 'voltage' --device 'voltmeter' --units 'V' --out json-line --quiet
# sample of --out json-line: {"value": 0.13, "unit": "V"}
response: {"value": 60, "unit": "V"}
